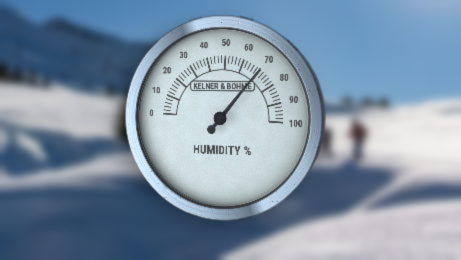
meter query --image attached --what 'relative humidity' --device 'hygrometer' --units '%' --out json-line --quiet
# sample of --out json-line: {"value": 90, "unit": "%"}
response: {"value": 70, "unit": "%"}
